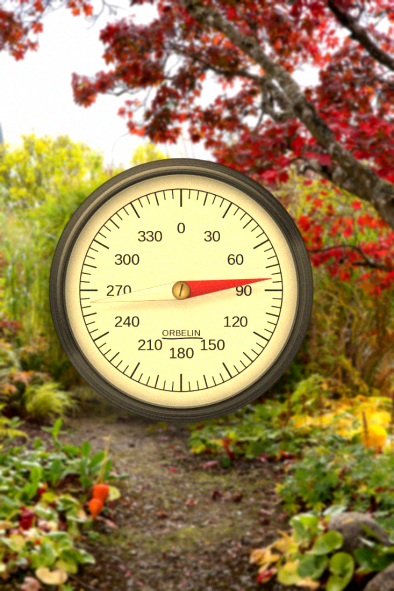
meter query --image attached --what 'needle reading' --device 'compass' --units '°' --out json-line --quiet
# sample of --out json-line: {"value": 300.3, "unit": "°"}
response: {"value": 82.5, "unit": "°"}
